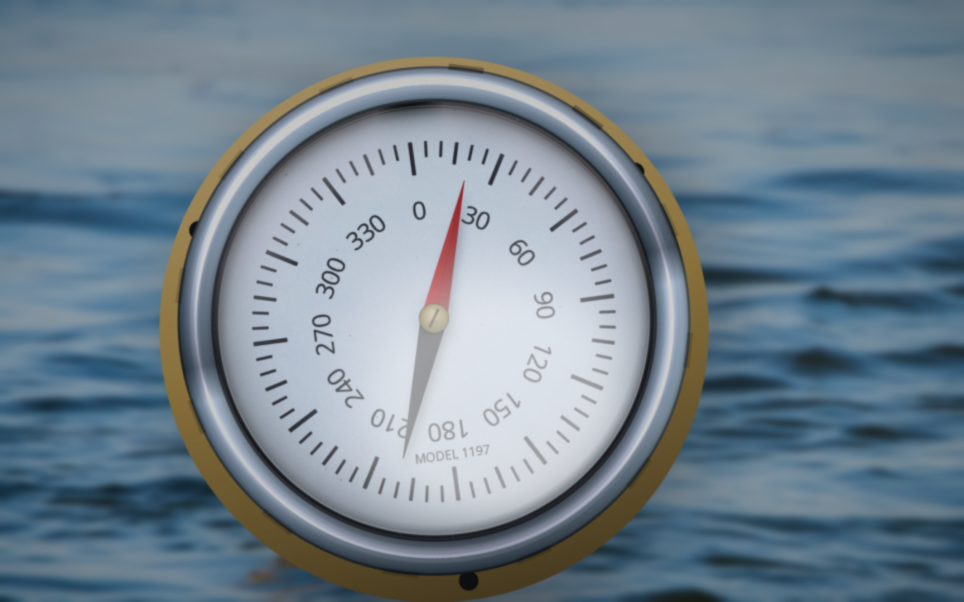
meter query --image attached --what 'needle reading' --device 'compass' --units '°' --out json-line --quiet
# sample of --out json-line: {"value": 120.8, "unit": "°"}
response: {"value": 20, "unit": "°"}
